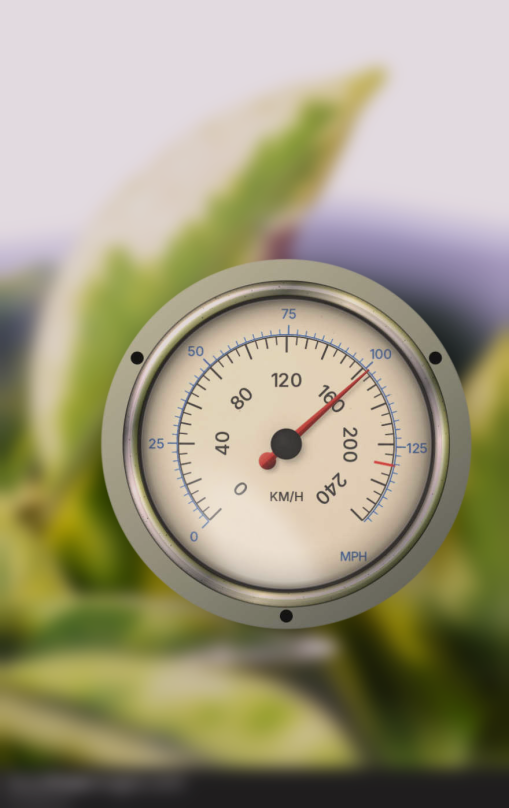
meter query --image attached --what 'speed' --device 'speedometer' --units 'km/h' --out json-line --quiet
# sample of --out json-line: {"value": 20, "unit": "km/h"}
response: {"value": 162.5, "unit": "km/h"}
